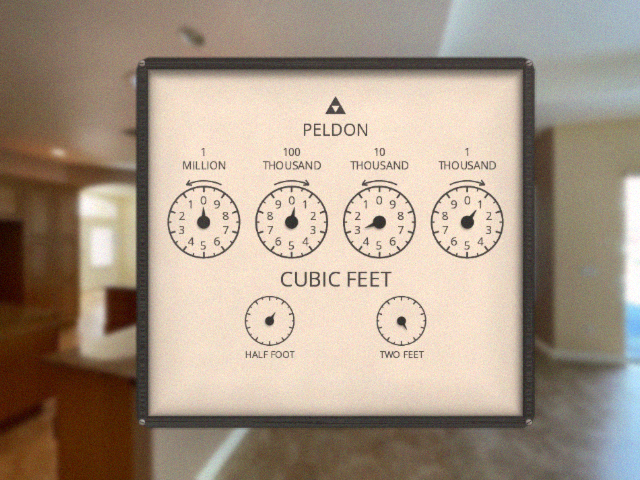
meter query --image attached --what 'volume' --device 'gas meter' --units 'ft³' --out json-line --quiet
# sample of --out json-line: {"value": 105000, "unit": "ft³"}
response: {"value": 3100, "unit": "ft³"}
